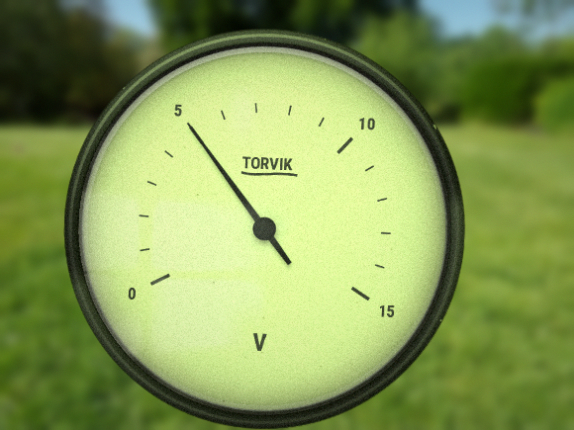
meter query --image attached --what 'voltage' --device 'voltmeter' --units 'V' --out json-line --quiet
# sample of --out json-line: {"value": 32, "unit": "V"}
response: {"value": 5, "unit": "V"}
